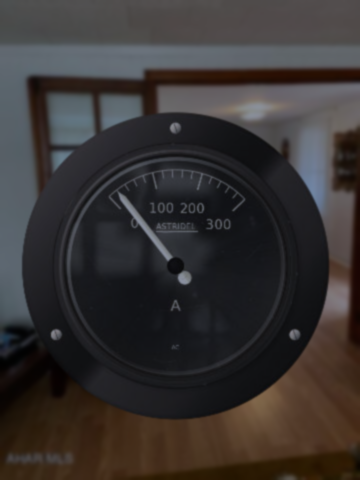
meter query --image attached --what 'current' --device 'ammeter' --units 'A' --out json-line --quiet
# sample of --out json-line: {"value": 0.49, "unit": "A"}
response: {"value": 20, "unit": "A"}
